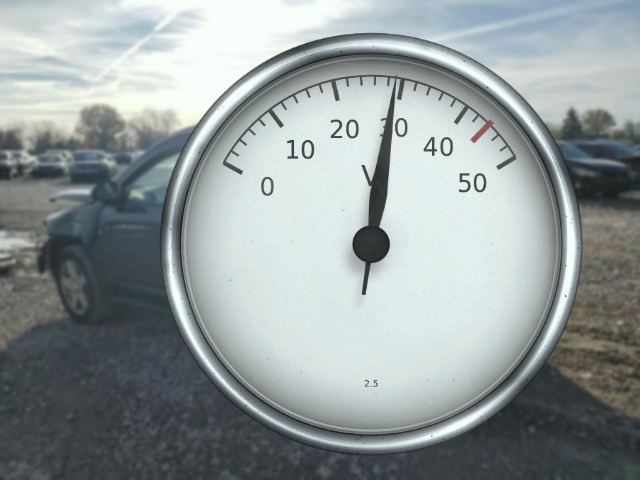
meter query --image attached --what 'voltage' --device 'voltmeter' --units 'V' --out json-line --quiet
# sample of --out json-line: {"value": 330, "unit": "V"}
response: {"value": 29, "unit": "V"}
